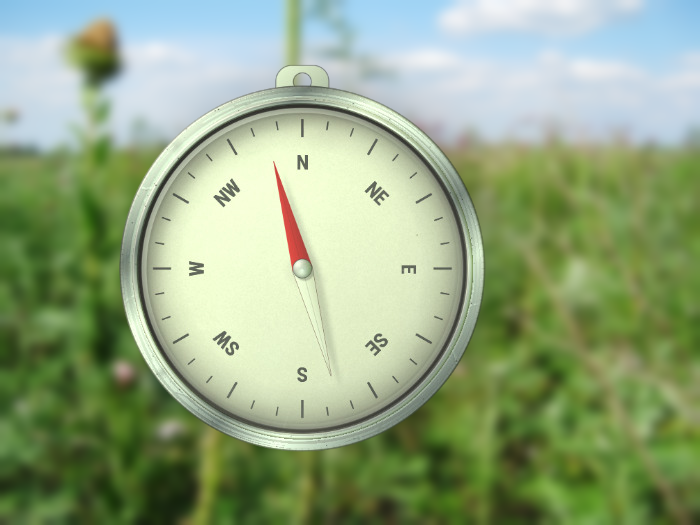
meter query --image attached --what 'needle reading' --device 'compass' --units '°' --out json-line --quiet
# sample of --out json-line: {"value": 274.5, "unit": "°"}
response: {"value": 345, "unit": "°"}
